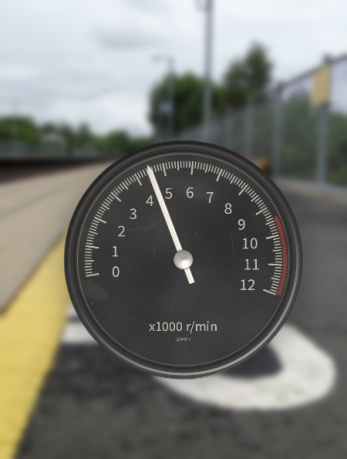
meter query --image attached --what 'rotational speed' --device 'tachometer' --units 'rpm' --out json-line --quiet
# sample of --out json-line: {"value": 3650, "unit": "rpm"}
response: {"value": 4500, "unit": "rpm"}
